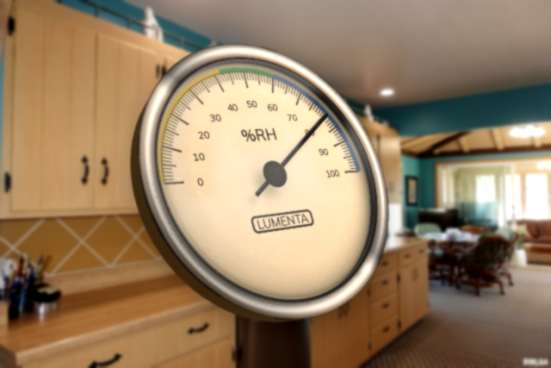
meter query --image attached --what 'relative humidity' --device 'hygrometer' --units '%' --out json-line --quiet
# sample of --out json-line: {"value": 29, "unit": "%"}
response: {"value": 80, "unit": "%"}
